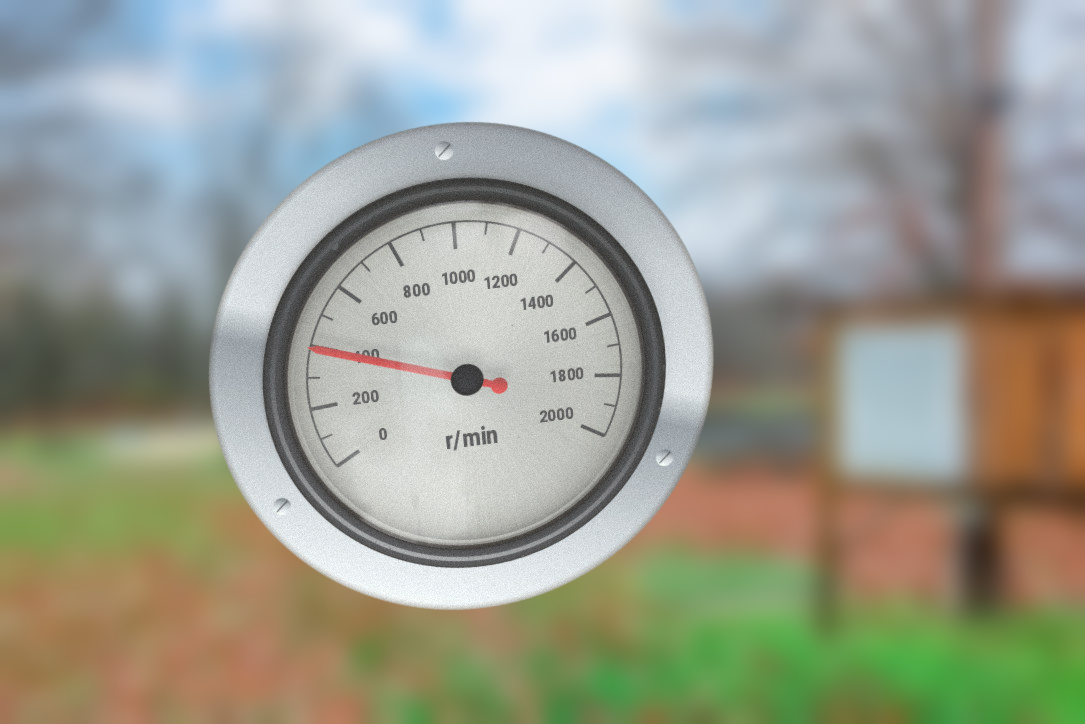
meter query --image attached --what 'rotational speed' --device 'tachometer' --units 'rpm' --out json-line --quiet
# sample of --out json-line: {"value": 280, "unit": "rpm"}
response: {"value": 400, "unit": "rpm"}
